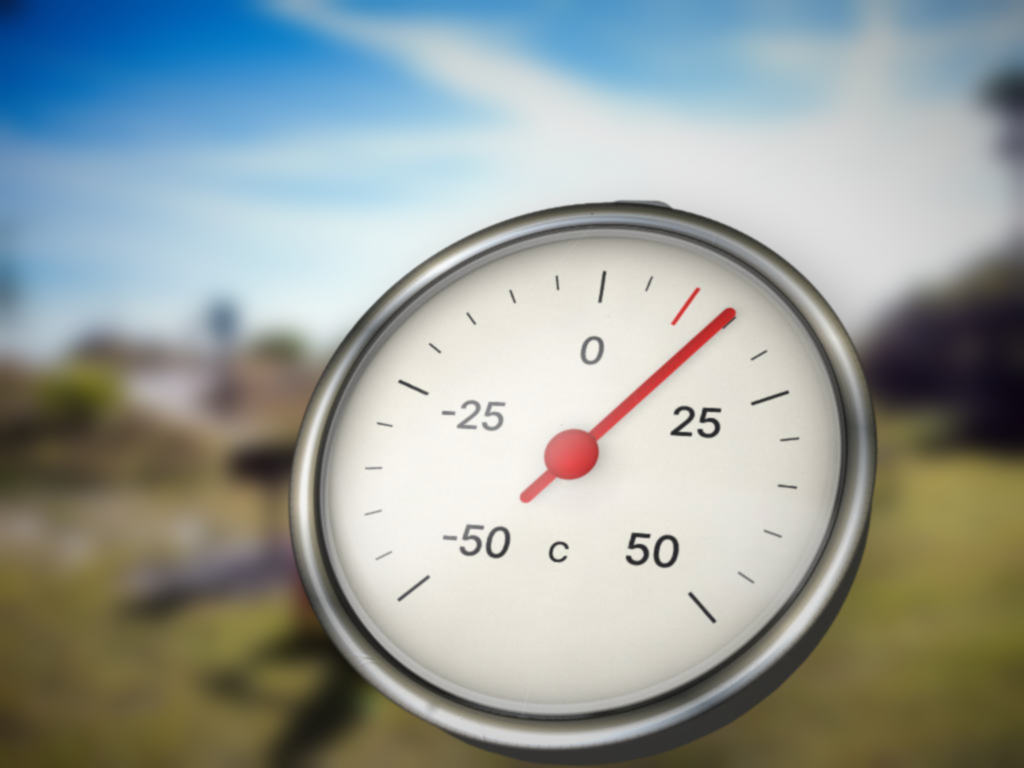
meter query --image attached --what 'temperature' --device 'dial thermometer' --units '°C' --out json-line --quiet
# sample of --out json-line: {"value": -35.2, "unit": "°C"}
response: {"value": 15, "unit": "°C"}
